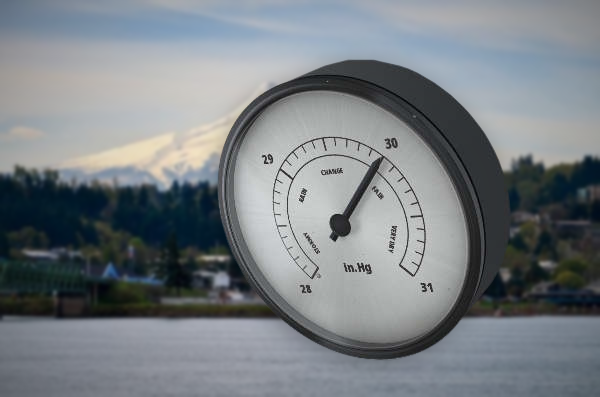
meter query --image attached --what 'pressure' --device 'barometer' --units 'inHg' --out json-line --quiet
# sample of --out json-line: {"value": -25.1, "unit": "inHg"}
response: {"value": 30, "unit": "inHg"}
